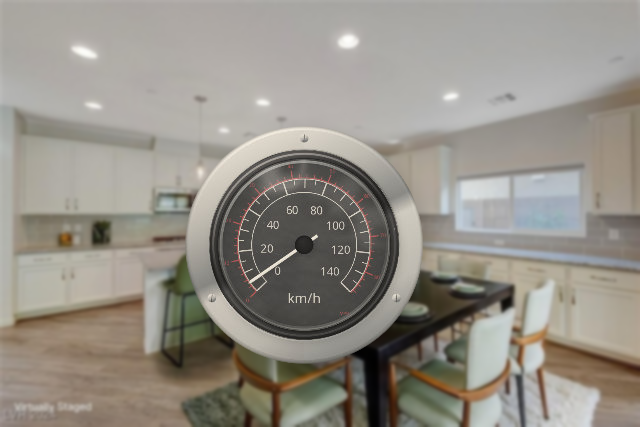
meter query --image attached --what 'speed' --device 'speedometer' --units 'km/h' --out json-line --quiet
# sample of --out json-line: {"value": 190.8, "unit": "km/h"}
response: {"value": 5, "unit": "km/h"}
